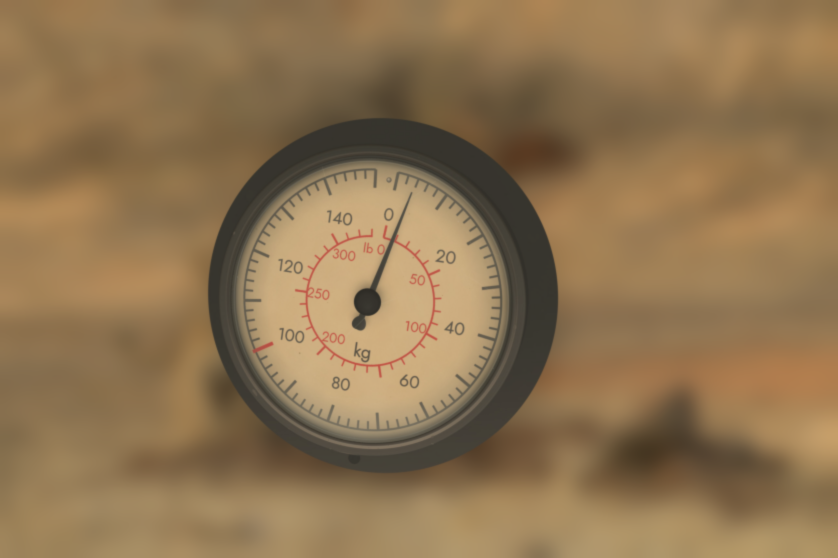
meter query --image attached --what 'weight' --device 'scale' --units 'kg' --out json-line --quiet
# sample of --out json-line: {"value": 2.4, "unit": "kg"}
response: {"value": 4, "unit": "kg"}
